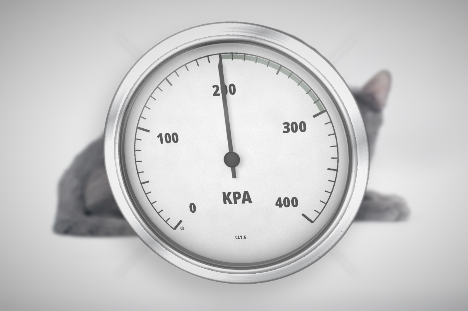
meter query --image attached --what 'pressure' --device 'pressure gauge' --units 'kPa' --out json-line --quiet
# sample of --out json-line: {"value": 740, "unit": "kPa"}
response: {"value": 200, "unit": "kPa"}
